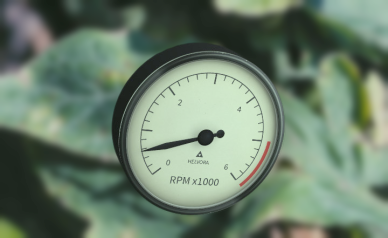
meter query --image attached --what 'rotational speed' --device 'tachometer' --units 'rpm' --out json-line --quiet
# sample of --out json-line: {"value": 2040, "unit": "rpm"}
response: {"value": 600, "unit": "rpm"}
